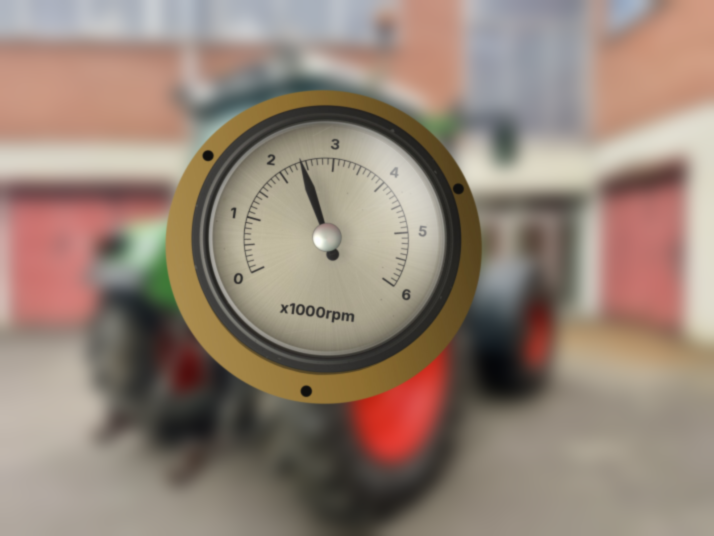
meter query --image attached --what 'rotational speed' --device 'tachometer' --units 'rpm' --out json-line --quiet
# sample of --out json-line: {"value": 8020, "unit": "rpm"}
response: {"value": 2400, "unit": "rpm"}
